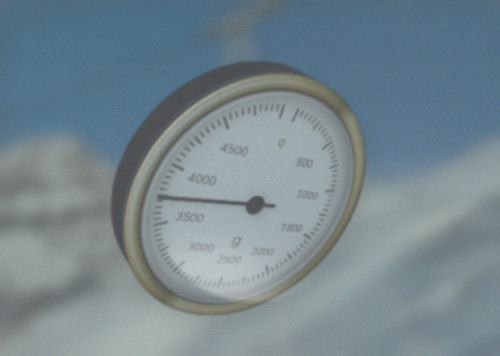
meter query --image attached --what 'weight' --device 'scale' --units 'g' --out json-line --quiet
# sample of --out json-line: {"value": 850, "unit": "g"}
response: {"value": 3750, "unit": "g"}
